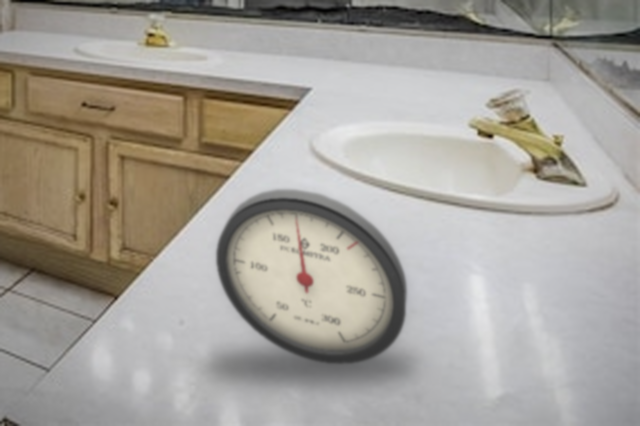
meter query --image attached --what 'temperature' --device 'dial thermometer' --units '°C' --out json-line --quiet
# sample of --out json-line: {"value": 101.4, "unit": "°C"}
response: {"value": 170, "unit": "°C"}
